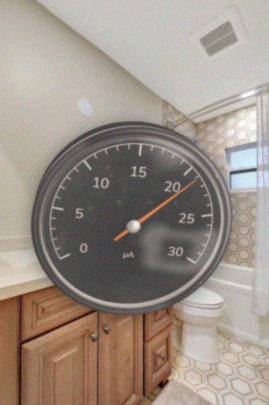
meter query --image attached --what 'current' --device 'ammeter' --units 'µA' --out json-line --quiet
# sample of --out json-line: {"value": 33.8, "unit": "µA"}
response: {"value": 21, "unit": "µA"}
